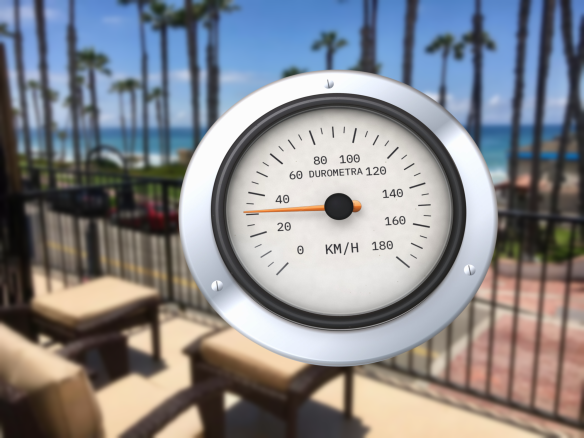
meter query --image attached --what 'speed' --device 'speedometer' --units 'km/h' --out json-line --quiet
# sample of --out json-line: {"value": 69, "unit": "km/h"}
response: {"value": 30, "unit": "km/h"}
